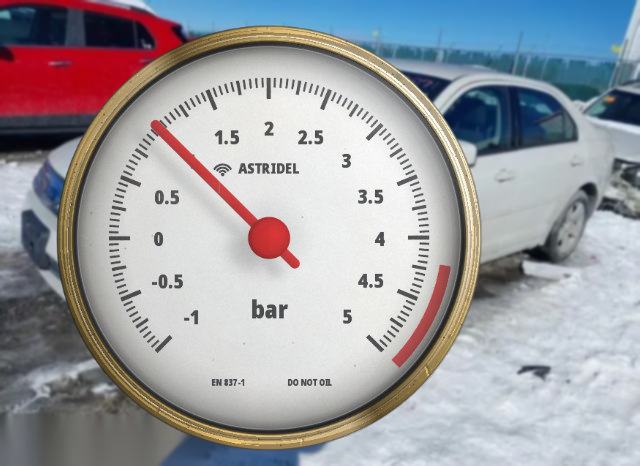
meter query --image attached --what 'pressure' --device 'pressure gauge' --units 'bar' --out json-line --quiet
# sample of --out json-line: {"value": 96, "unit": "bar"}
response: {"value": 1, "unit": "bar"}
